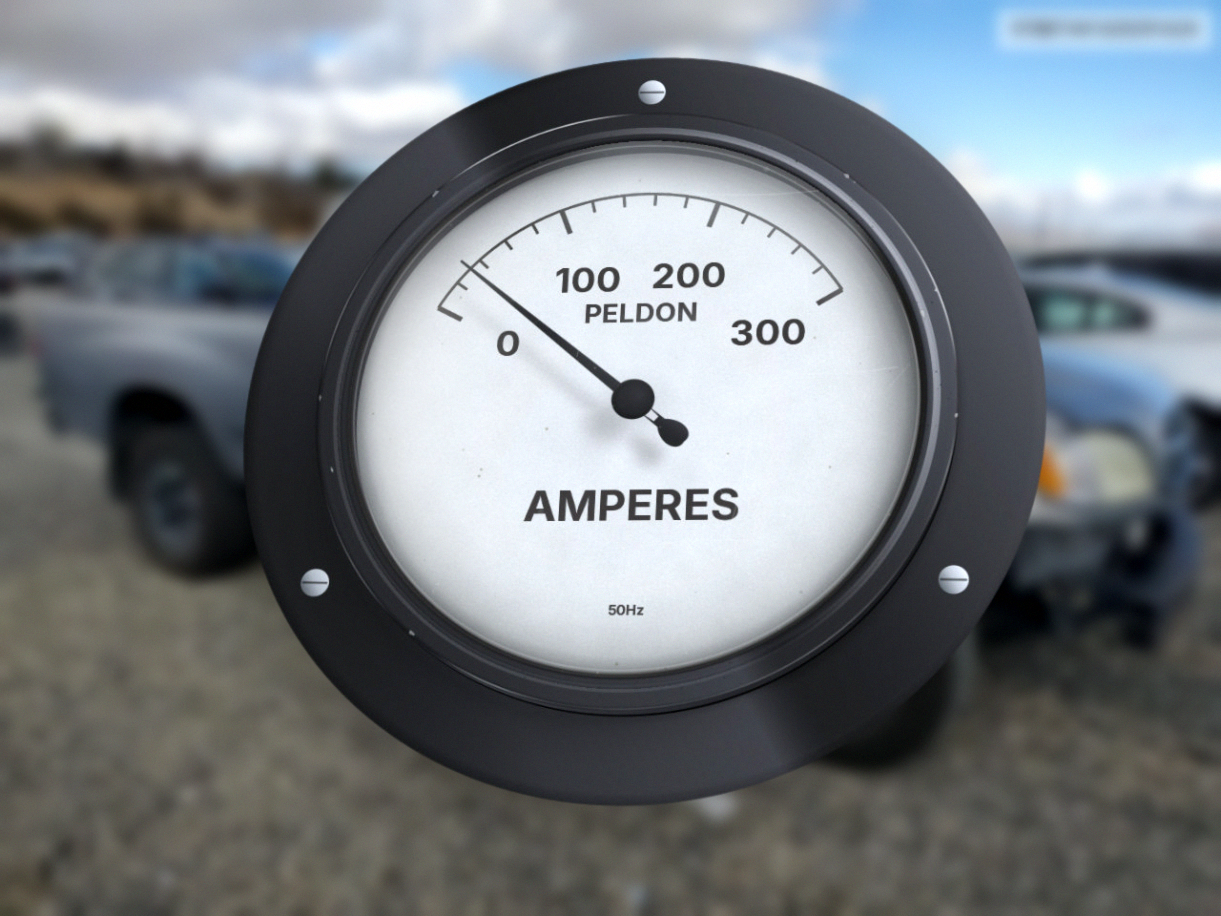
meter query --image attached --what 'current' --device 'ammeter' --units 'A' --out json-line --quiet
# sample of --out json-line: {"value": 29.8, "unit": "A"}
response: {"value": 30, "unit": "A"}
